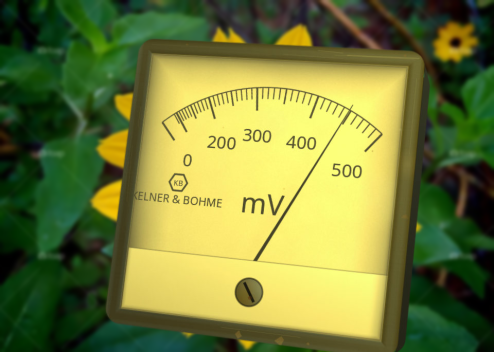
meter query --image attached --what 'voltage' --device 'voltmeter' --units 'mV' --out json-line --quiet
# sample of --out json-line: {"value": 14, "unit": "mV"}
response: {"value": 450, "unit": "mV"}
